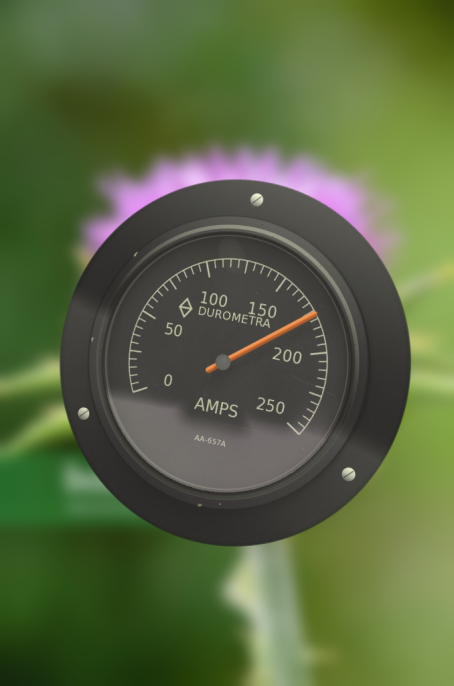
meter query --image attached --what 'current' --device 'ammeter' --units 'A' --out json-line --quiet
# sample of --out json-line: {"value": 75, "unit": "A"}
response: {"value": 177.5, "unit": "A"}
